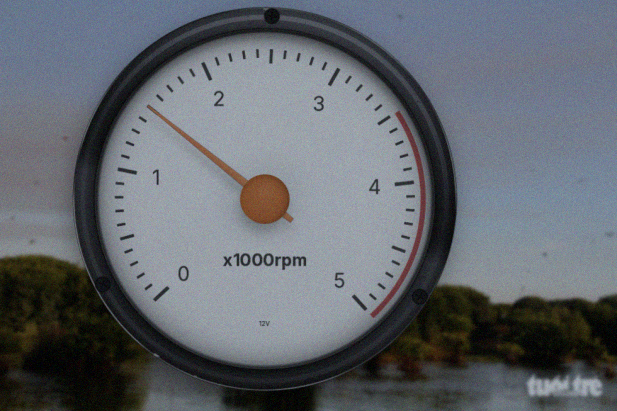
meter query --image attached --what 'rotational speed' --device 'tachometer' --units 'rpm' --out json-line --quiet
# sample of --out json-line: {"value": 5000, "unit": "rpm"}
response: {"value": 1500, "unit": "rpm"}
